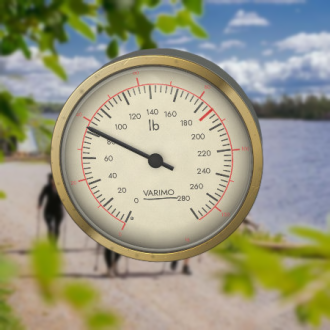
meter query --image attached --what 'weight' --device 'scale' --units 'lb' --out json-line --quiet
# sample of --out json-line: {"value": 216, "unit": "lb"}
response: {"value": 84, "unit": "lb"}
